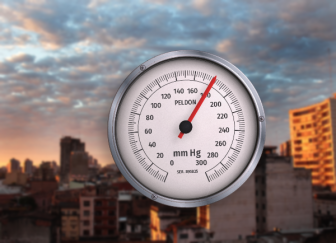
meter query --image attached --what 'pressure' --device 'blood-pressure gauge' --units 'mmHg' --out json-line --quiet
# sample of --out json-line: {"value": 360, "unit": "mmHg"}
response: {"value": 180, "unit": "mmHg"}
